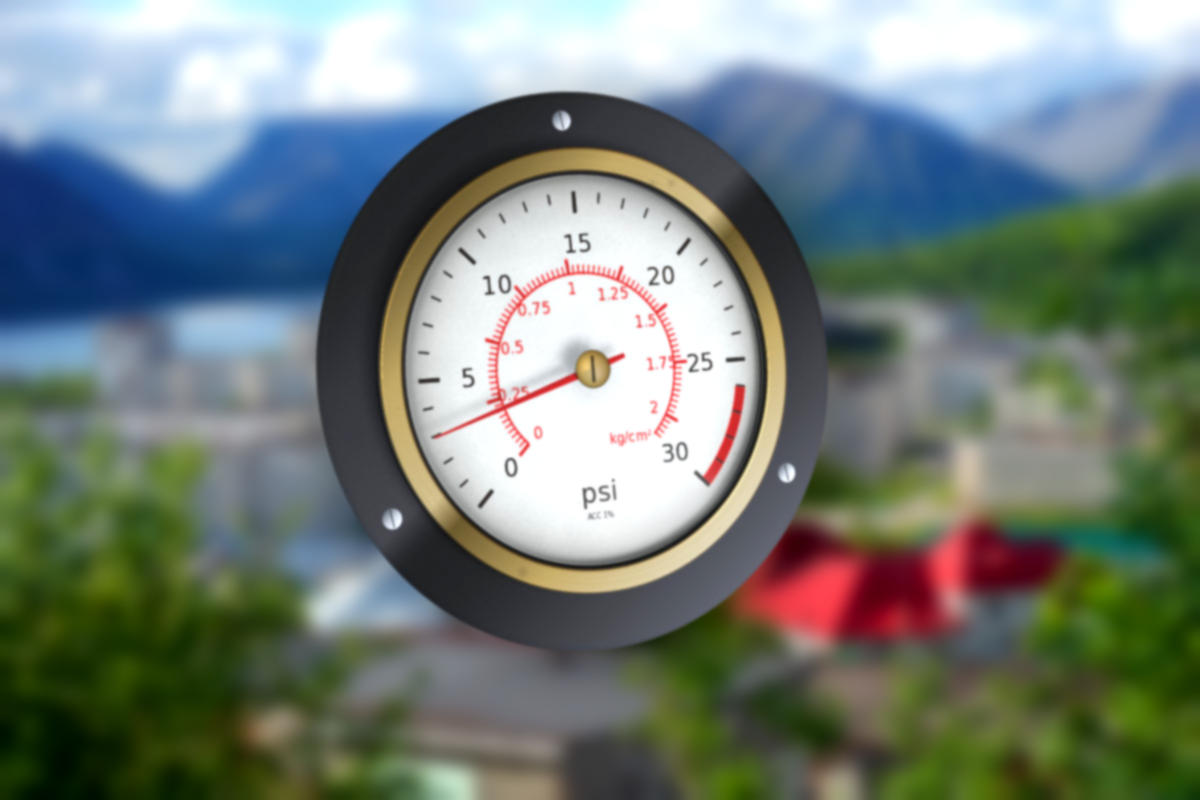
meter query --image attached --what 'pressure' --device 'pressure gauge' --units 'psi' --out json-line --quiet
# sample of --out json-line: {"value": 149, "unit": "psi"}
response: {"value": 3, "unit": "psi"}
